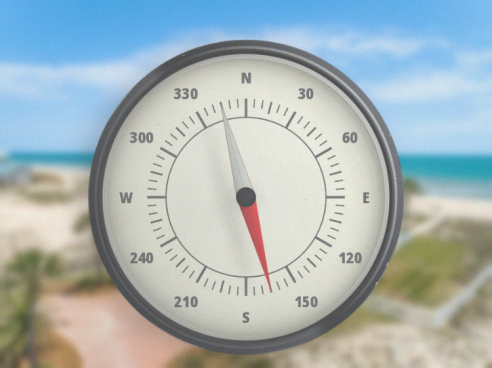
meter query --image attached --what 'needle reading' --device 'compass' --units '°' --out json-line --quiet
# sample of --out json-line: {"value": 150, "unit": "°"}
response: {"value": 165, "unit": "°"}
